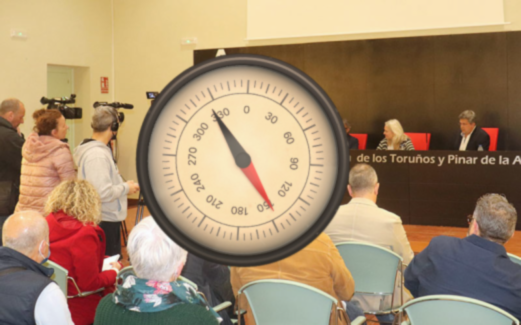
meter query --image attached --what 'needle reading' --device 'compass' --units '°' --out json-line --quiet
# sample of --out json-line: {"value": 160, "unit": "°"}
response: {"value": 145, "unit": "°"}
